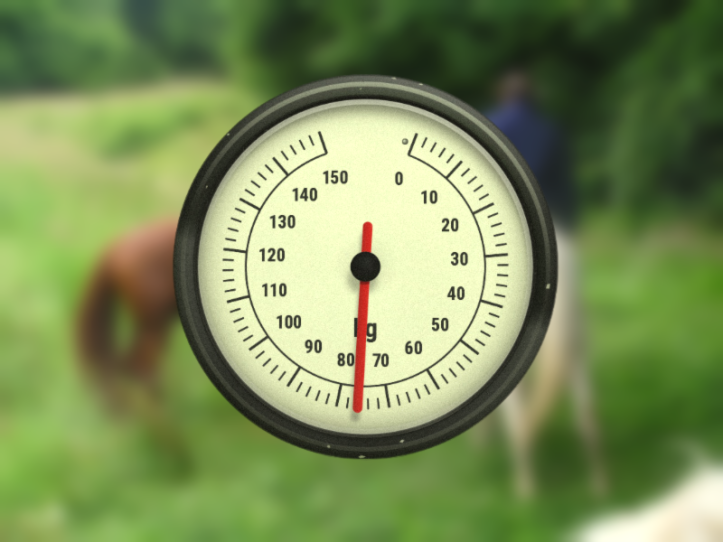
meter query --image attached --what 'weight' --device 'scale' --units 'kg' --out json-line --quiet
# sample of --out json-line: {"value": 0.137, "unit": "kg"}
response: {"value": 76, "unit": "kg"}
